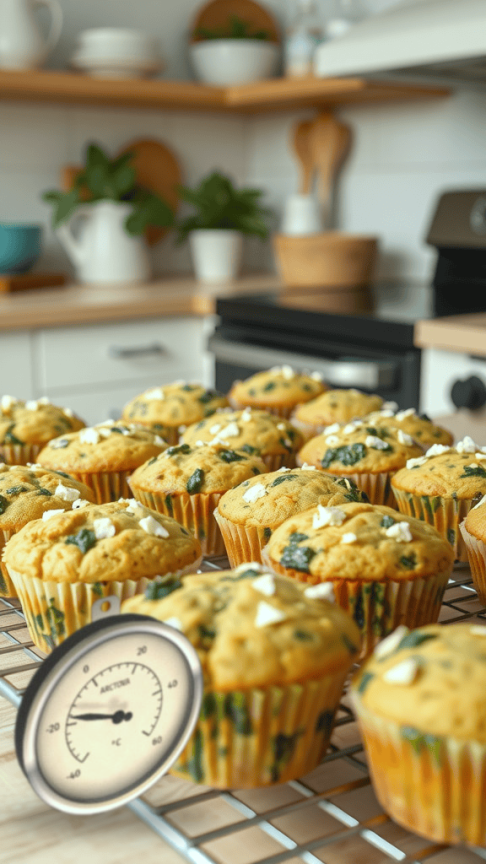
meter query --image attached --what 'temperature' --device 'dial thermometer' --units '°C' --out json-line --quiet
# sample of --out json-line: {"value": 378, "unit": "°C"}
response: {"value": -16, "unit": "°C"}
